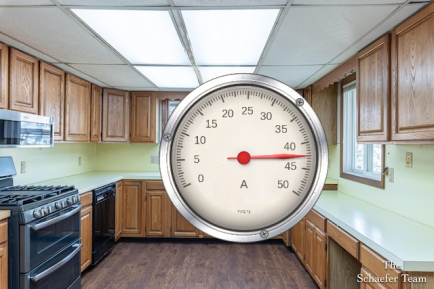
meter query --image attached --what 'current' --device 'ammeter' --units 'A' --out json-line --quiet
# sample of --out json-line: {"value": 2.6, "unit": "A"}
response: {"value": 42.5, "unit": "A"}
